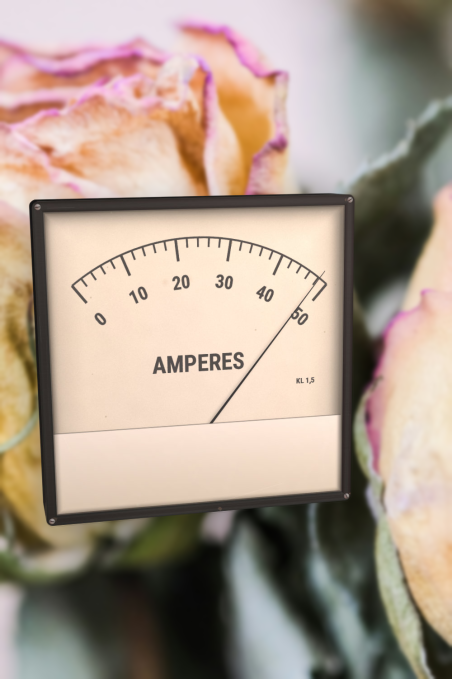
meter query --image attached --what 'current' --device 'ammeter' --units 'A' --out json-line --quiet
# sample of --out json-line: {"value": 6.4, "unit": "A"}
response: {"value": 48, "unit": "A"}
